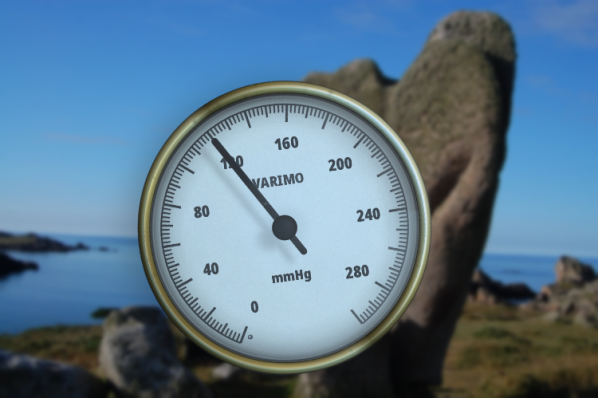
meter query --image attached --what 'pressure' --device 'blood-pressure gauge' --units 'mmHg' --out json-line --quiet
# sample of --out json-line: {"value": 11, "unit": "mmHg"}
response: {"value": 120, "unit": "mmHg"}
